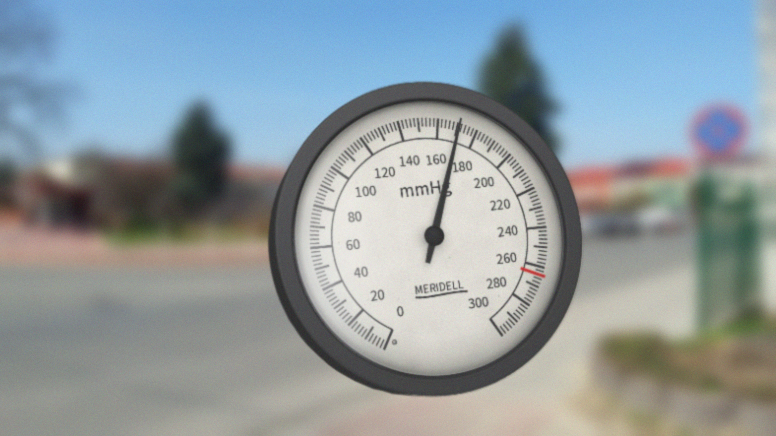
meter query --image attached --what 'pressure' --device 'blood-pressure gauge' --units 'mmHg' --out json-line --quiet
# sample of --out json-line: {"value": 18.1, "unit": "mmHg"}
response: {"value": 170, "unit": "mmHg"}
